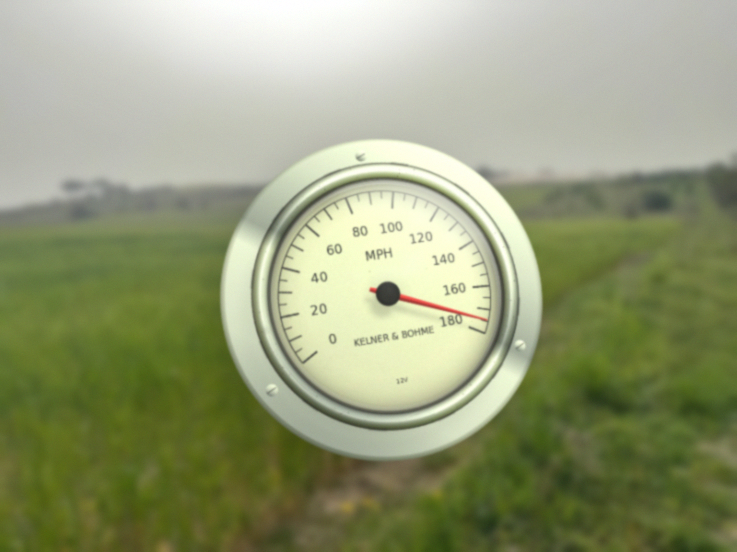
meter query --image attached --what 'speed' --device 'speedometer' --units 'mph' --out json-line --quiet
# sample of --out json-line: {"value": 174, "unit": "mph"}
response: {"value": 175, "unit": "mph"}
